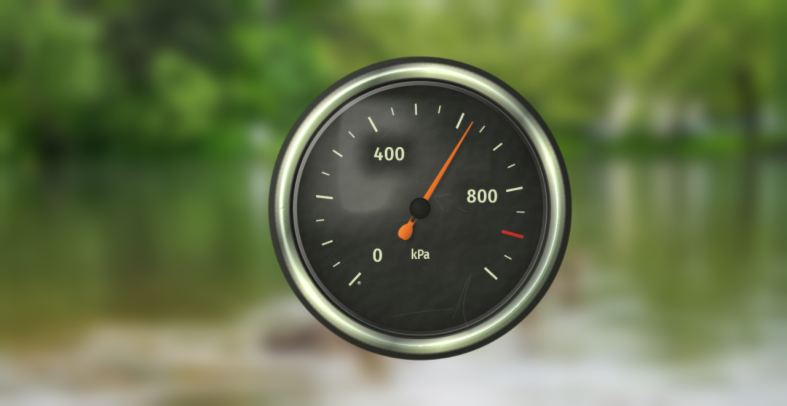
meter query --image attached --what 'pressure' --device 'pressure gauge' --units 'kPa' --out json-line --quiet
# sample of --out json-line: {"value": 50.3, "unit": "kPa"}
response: {"value": 625, "unit": "kPa"}
